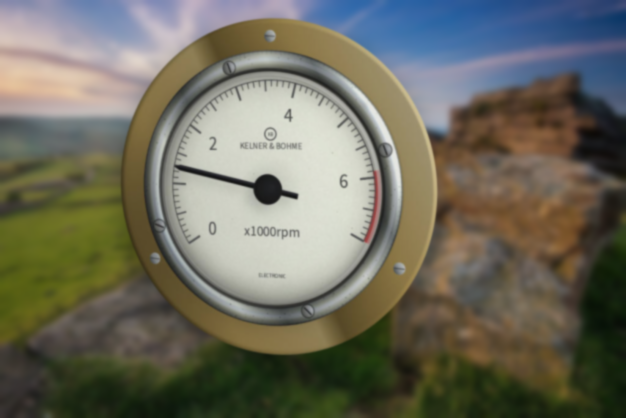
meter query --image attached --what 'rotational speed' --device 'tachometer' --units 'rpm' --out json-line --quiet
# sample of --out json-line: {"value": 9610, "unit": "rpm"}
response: {"value": 1300, "unit": "rpm"}
